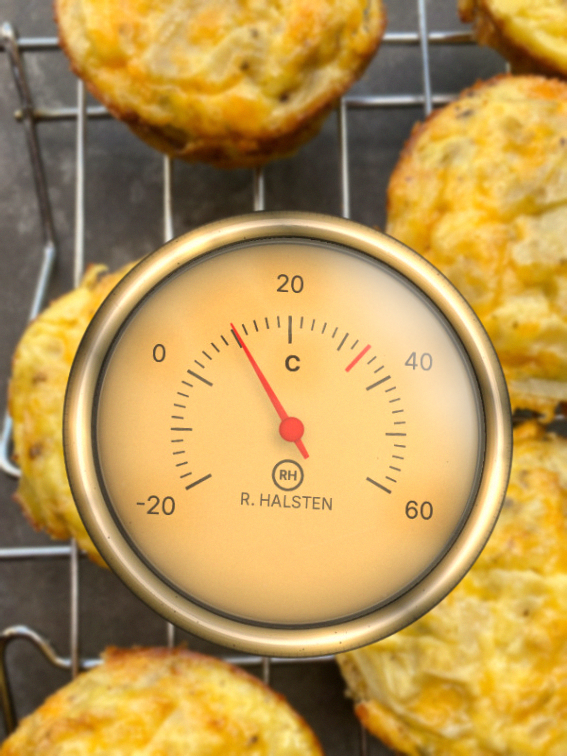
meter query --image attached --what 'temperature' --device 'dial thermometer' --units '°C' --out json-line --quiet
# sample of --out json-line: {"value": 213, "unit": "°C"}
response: {"value": 10, "unit": "°C"}
